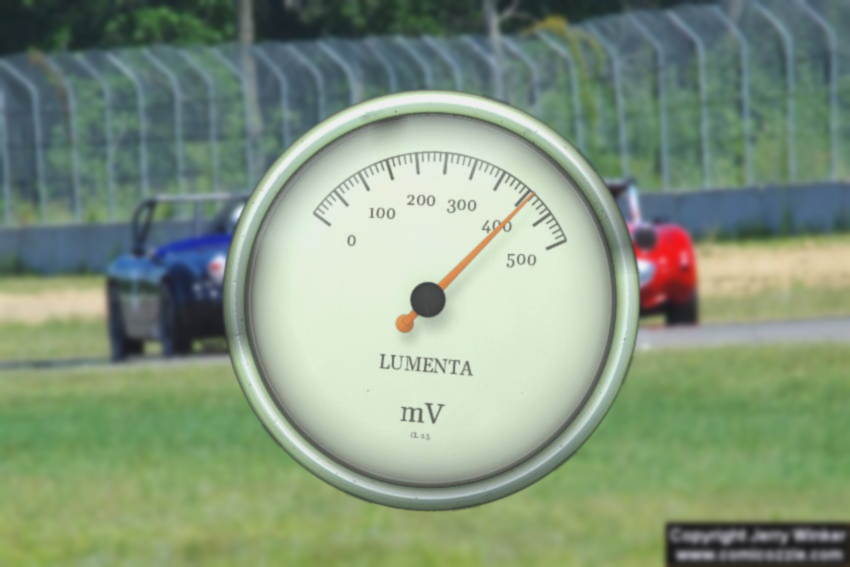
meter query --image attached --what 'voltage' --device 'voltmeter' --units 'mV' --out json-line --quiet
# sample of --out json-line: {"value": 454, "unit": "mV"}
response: {"value": 410, "unit": "mV"}
